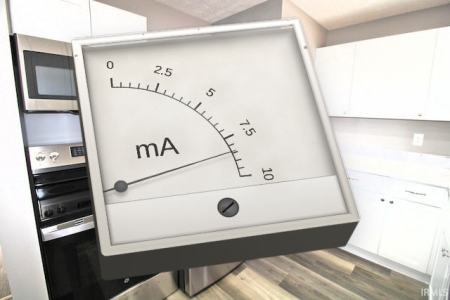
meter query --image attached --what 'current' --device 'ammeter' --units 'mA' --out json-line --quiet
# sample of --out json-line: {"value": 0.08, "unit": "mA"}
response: {"value": 8.5, "unit": "mA"}
